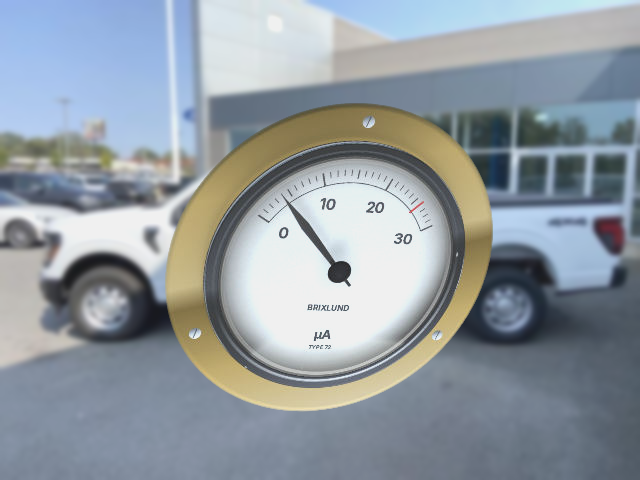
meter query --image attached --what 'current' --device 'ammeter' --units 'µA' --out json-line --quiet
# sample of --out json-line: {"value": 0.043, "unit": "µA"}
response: {"value": 4, "unit": "µA"}
